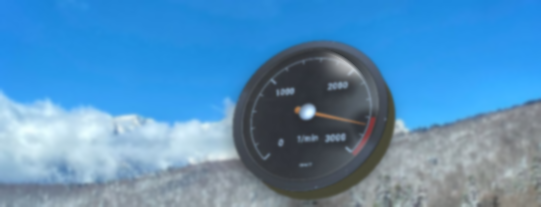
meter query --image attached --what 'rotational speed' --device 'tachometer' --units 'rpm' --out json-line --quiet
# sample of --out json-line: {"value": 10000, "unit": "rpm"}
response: {"value": 2700, "unit": "rpm"}
